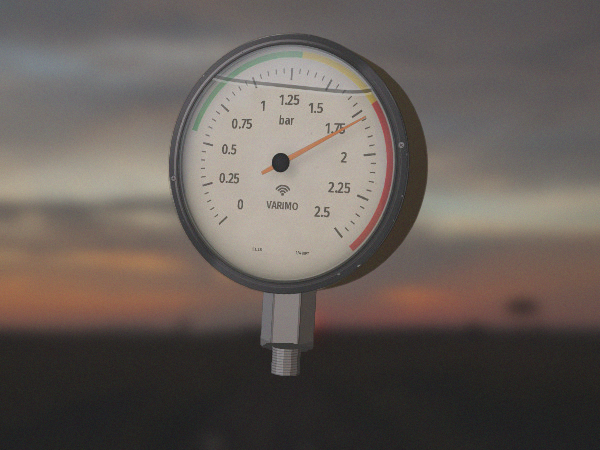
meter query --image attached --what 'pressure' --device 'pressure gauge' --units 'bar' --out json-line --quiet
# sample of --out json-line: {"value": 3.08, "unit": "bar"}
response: {"value": 1.8, "unit": "bar"}
